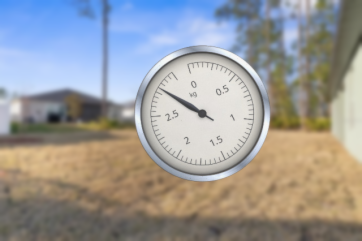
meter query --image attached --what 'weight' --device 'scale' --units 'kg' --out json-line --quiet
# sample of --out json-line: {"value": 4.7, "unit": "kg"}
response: {"value": 2.8, "unit": "kg"}
